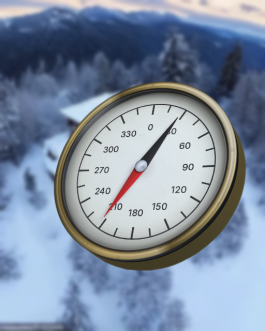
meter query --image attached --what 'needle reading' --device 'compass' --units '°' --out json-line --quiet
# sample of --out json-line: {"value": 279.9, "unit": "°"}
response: {"value": 210, "unit": "°"}
